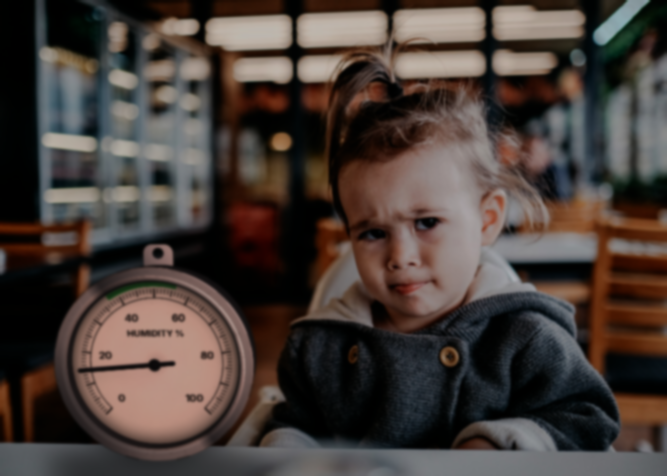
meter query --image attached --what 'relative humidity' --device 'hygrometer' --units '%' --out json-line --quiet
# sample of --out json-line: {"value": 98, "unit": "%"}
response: {"value": 15, "unit": "%"}
